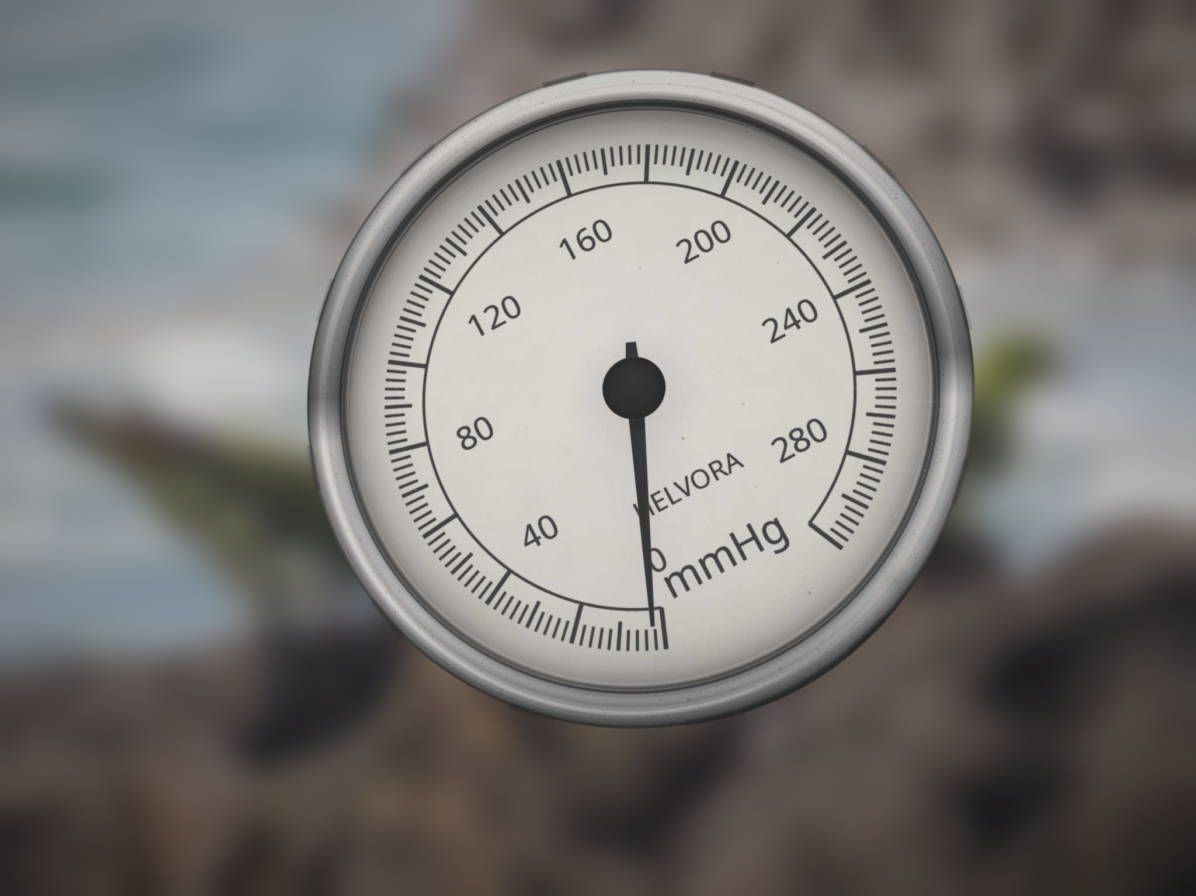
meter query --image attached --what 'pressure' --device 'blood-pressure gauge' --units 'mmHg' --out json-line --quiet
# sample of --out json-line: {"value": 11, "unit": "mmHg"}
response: {"value": 2, "unit": "mmHg"}
